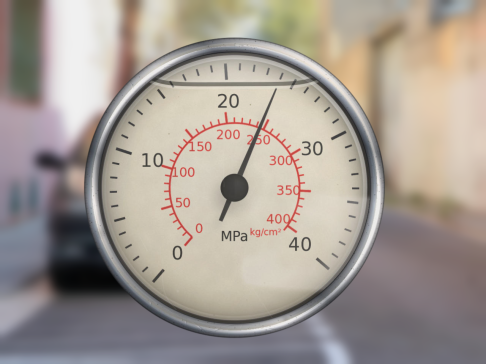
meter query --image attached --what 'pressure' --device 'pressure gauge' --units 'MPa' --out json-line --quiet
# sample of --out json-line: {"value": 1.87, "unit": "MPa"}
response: {"value": 24, "unit": "MPa"}
